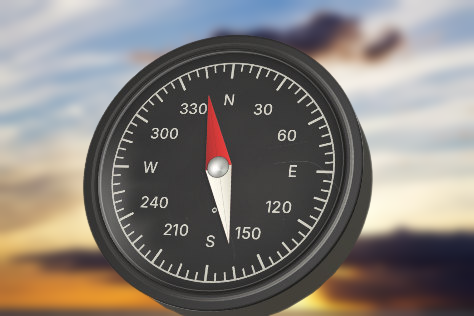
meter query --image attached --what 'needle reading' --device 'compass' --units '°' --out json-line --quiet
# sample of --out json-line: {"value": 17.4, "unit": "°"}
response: {"value": 345, "unit": "°"}
